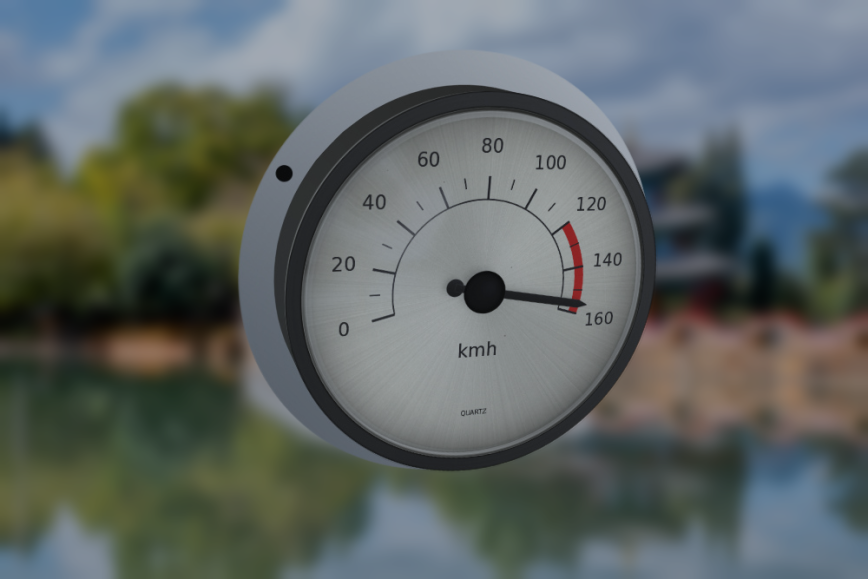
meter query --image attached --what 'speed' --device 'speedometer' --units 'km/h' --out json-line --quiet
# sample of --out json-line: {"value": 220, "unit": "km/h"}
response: {"value": 155, "unit": "km/h"}
